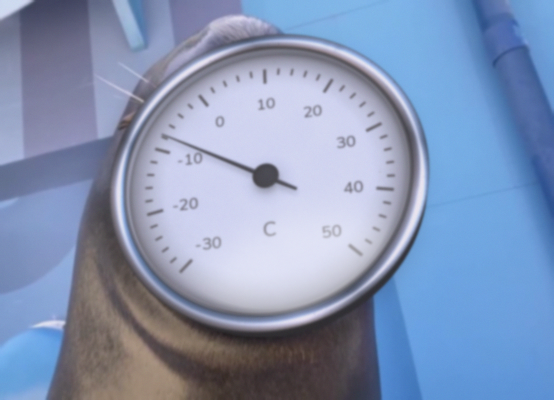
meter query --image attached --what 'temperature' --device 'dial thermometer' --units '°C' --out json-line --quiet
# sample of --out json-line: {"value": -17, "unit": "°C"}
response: {"value": -8, "unit": "°C"}
